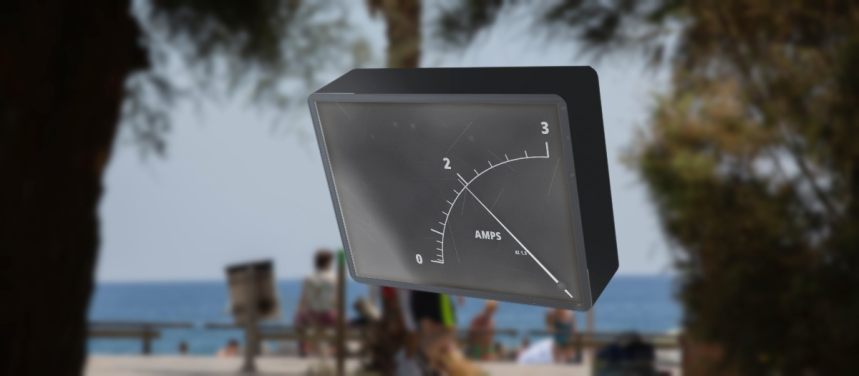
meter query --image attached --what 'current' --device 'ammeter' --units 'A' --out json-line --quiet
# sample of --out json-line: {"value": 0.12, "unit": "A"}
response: {"value": 2, "unit": "A"}
